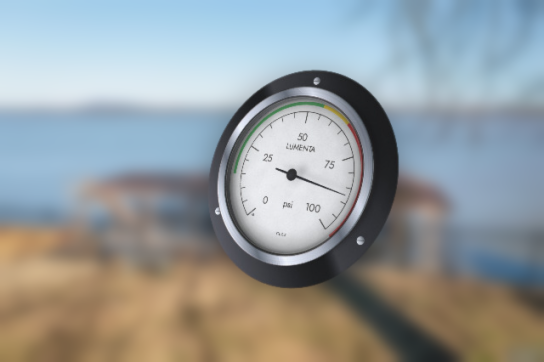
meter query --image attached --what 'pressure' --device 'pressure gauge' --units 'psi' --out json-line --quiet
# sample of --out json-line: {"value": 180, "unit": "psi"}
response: {"value": 87.5, "unit": "psi"}
